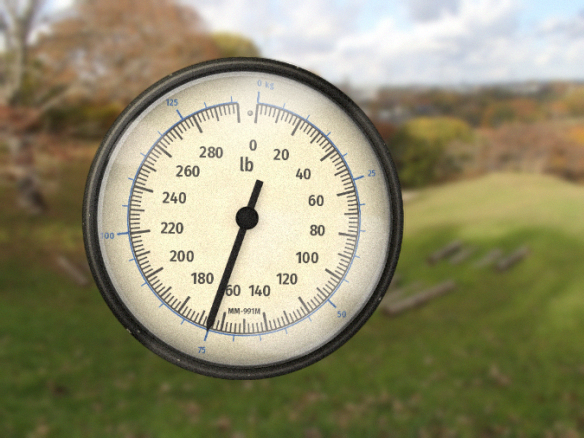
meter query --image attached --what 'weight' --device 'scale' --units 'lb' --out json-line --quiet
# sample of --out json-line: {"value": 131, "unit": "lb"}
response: {"value": 166, "unit": "lb"}
